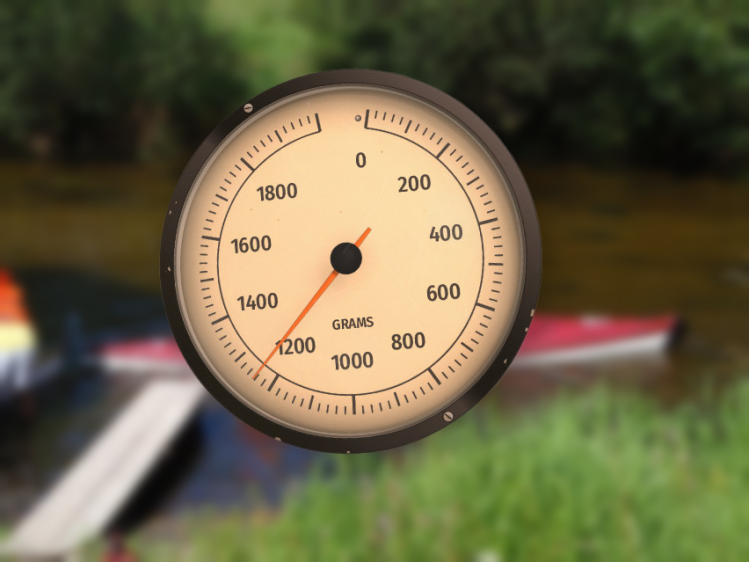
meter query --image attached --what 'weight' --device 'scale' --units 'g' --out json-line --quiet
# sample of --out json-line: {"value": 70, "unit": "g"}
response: {"value": 1240, "unit": "g"}
